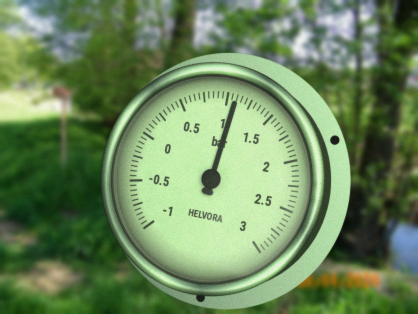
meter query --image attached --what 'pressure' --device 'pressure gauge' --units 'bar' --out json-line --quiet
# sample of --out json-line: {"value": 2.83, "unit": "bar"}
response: {"value": 1.1, "unit": "bar"}
